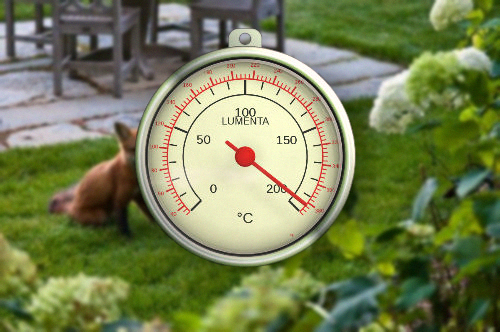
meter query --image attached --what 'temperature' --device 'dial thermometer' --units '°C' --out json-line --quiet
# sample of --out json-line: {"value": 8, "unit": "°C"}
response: {"value": 195, "unit": "°C"}
